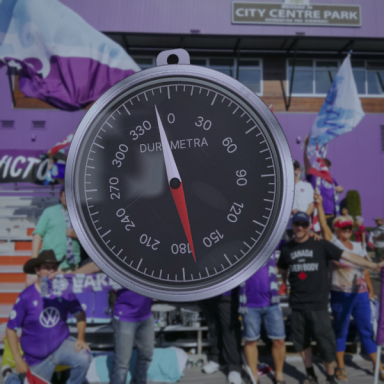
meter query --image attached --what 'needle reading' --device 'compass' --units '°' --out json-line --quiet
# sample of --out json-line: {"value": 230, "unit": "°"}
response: {"value": 170, "unit": "°"}
